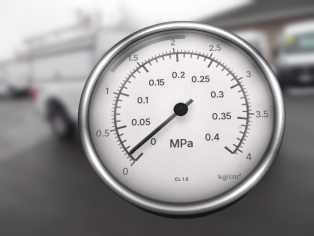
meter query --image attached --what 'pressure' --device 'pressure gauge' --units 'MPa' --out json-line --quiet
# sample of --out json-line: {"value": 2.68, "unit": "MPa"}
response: {"value": 0.01, "unit": "MPa"}
